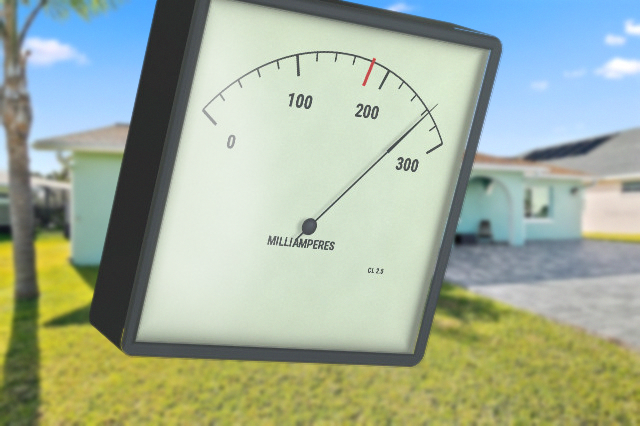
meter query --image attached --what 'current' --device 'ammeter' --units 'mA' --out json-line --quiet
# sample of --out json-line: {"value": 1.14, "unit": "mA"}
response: {"value": 260, "unit": "mA"}
